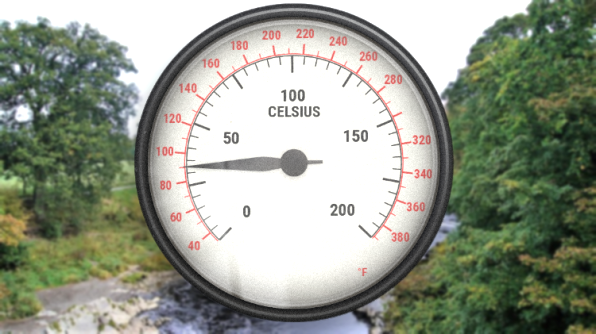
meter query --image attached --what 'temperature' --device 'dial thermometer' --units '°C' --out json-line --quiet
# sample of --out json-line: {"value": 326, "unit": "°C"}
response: {"value": 32.5, "unit": "°C"}
